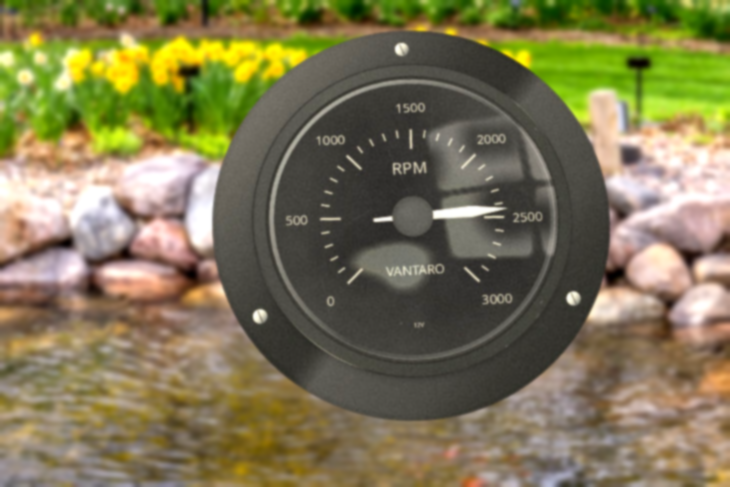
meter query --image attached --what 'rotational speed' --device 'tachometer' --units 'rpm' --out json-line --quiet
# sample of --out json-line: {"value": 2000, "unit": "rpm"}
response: {"value": 2450, "unit": "rpm"}
